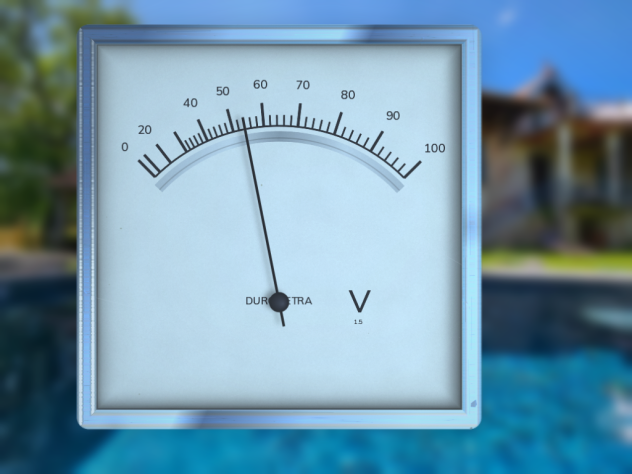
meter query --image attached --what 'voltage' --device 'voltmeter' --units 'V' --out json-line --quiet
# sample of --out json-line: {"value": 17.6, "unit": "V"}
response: {"value": 54, "unit": "V"}
